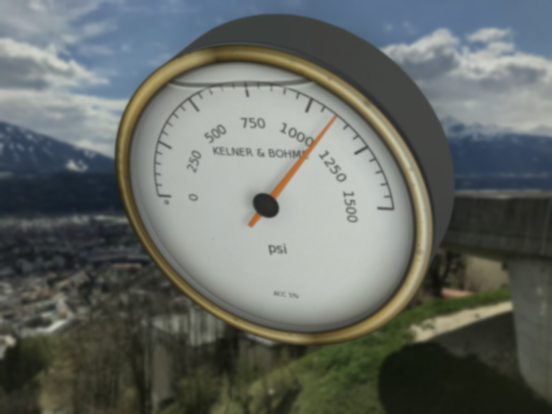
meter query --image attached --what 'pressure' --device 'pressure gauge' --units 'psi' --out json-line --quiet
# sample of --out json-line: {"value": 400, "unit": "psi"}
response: {"value": 1100, "unit": "psi"}
